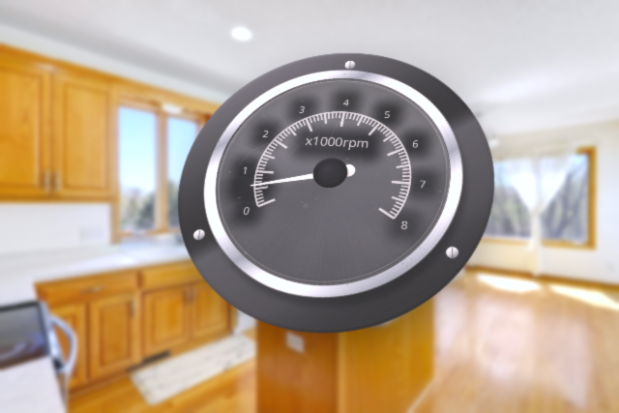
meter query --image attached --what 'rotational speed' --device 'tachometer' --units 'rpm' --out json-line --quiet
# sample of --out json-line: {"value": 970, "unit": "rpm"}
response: {"value": 500, "unit": "rpm"}
